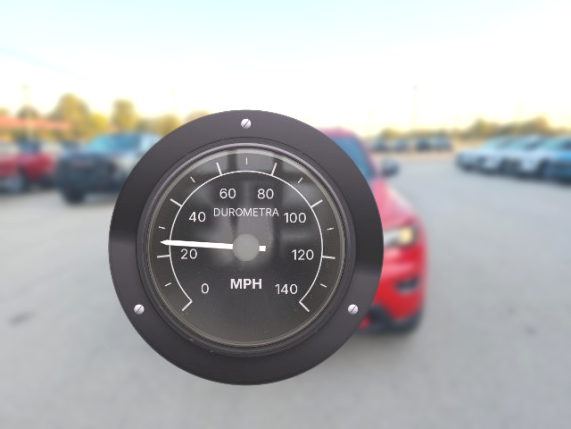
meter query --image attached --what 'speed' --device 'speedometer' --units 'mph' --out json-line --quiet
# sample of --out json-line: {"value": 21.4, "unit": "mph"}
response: {"value": 25, "unit": "mph"}
